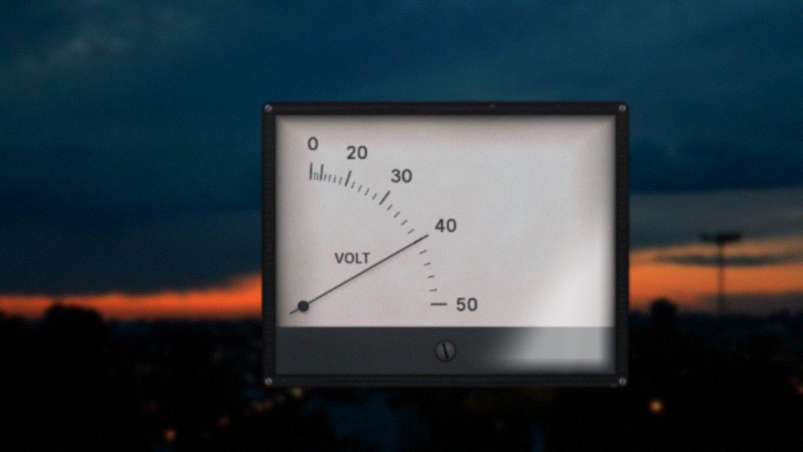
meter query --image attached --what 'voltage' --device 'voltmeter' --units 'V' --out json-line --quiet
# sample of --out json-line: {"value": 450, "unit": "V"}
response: {"value": 40, "unit": "V"}
